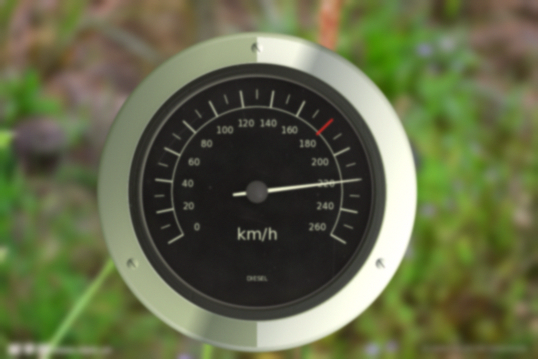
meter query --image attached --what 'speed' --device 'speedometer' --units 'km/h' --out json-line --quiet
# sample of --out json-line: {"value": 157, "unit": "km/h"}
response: {"value": 220, "unit": "km/h"}
